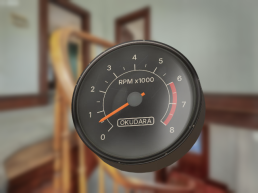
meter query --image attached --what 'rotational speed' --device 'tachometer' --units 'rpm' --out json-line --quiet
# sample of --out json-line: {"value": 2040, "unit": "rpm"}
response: {"value": 500, "unit": "rpm"}
